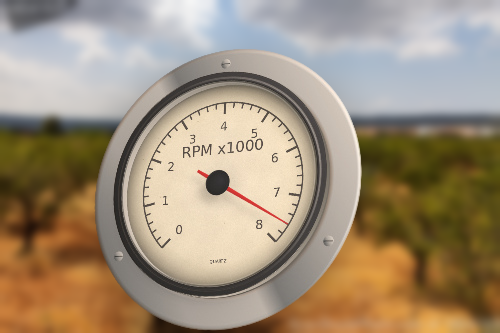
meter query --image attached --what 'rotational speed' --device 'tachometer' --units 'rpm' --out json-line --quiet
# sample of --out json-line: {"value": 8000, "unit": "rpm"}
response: {"value": 7600, "unit": "rpm"}
